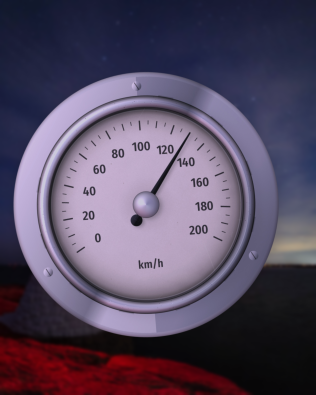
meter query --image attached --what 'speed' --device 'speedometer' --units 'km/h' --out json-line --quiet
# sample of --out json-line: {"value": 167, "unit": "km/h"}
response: {"value": 130, "unit": "km/h"}
